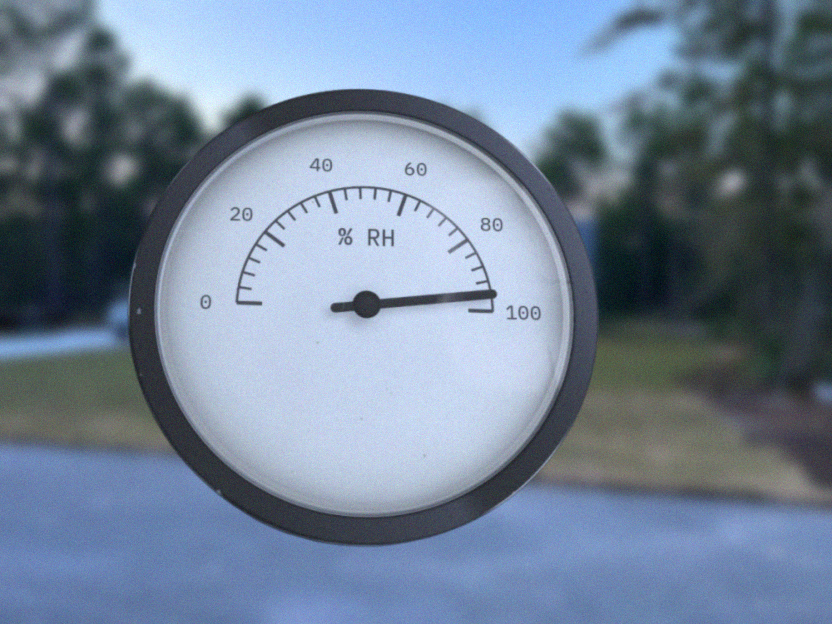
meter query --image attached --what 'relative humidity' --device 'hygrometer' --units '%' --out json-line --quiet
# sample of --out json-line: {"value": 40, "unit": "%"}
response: {"value": 96, "unit": "%"}
